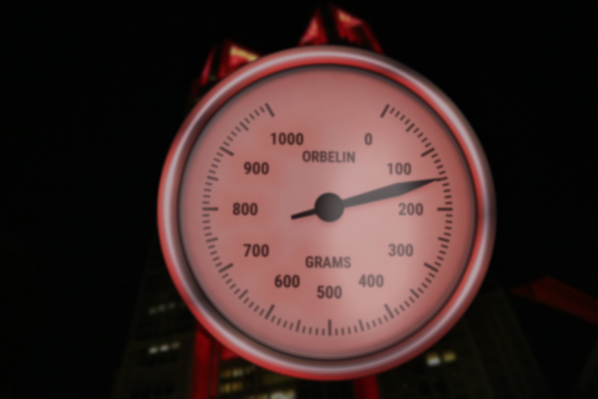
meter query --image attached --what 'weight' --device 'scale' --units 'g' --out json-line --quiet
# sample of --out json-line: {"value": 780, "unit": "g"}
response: {"value": 150, "unit": "g"}
